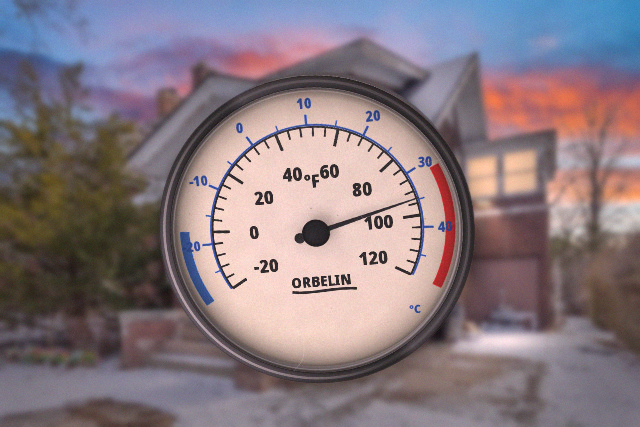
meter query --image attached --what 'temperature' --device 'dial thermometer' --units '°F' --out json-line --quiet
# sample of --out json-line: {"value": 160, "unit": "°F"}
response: {"value": 94, "unit": "°F"}
